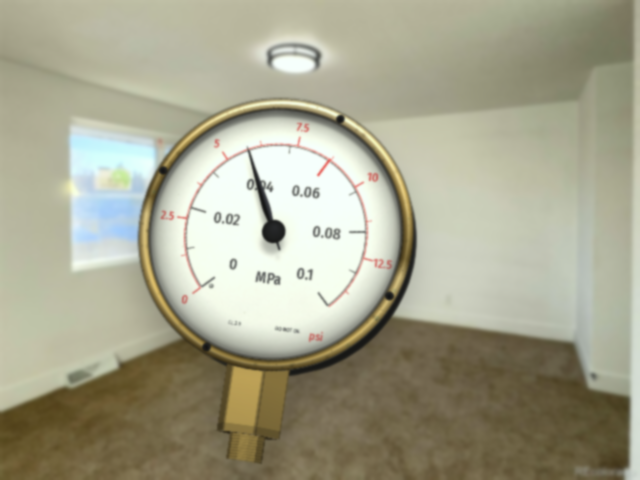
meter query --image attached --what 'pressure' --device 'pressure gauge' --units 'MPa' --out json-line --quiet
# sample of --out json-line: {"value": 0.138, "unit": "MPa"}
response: {"value": 0.04, "unit": "MPa"}
